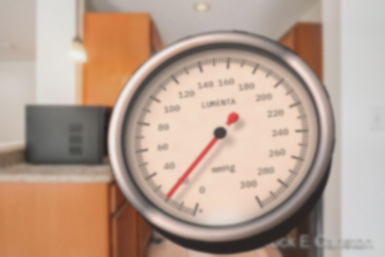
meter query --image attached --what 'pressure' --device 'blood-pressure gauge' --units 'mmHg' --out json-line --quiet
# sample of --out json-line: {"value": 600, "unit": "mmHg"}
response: {"value": 20, "unit": "mmHg"}
